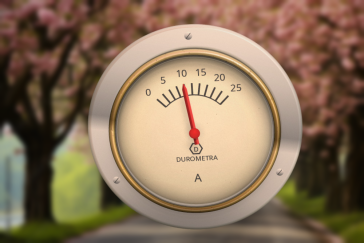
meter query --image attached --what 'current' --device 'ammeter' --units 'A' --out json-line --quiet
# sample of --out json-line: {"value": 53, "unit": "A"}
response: {"value": 10, "unit": "A"}
